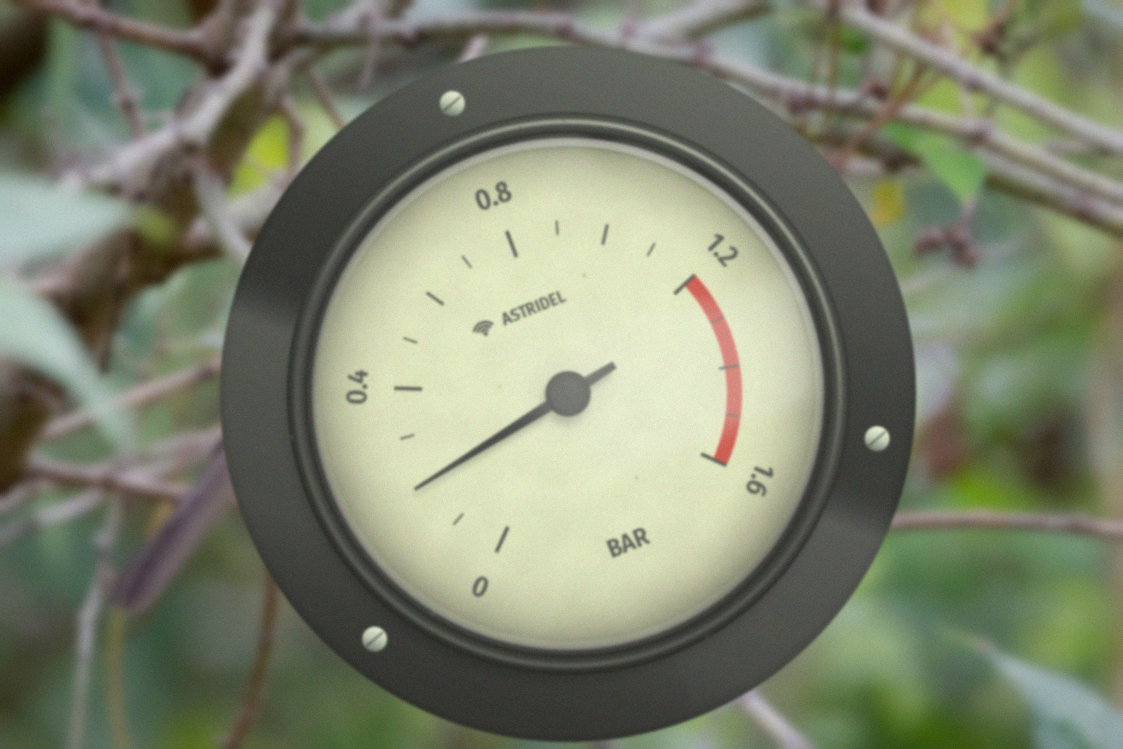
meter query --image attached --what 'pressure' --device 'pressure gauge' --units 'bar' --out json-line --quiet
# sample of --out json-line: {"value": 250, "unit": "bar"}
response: {"value": 0.2, "unit": "bar"}
